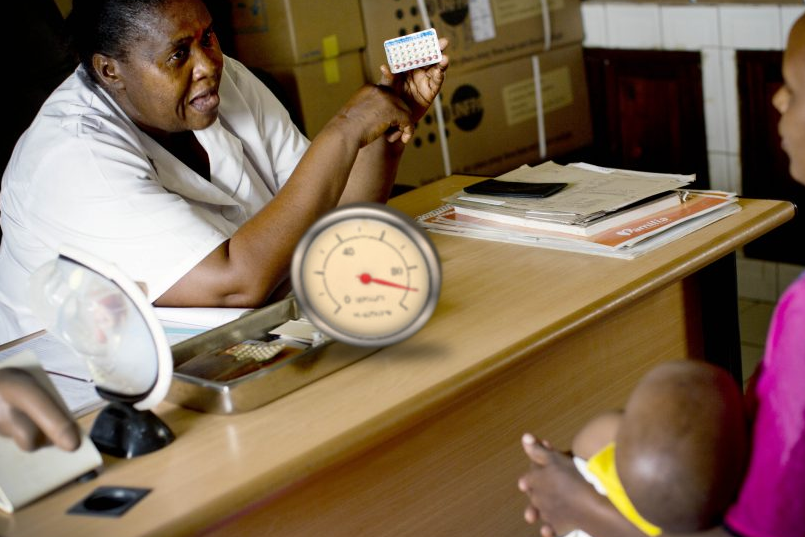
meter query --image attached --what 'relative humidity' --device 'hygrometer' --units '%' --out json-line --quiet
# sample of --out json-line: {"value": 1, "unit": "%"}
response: {"value": 90, "unit": "%"}
